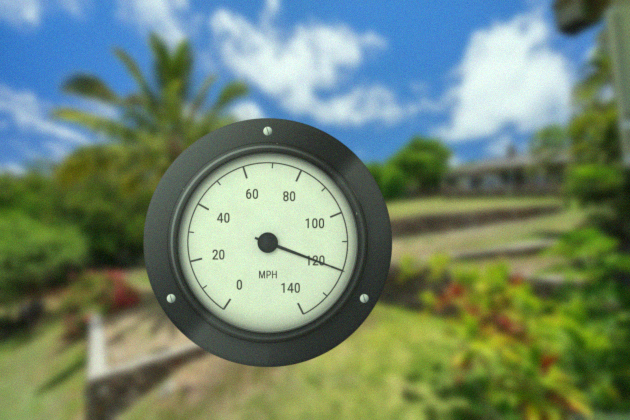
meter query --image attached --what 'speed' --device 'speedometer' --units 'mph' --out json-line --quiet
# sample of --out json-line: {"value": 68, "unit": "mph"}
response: {"value": 120, "unit": "mph"}
